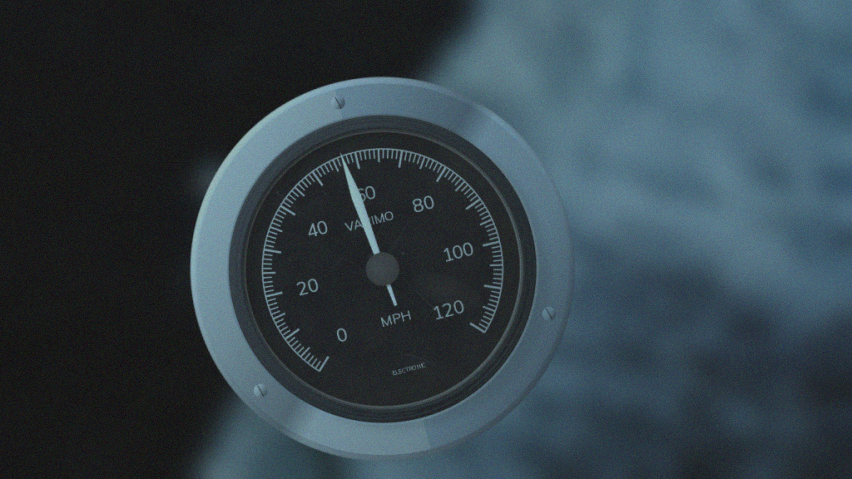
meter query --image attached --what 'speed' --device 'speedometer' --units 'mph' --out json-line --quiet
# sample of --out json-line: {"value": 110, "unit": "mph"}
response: {"value": 57, "unit": "mph"}
